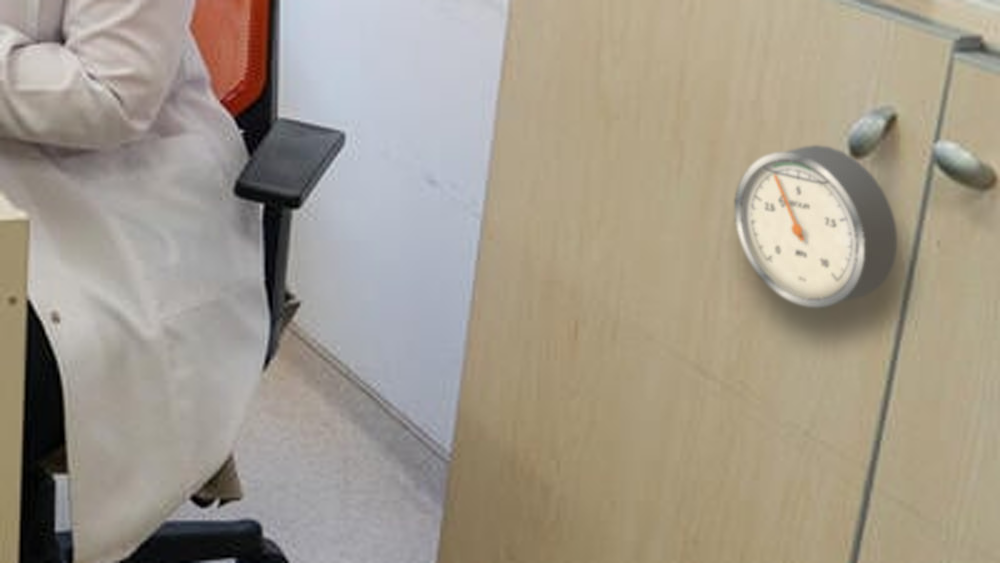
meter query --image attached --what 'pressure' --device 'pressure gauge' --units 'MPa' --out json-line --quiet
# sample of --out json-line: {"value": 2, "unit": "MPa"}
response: {"value": 4, "unit": "MPa"}
